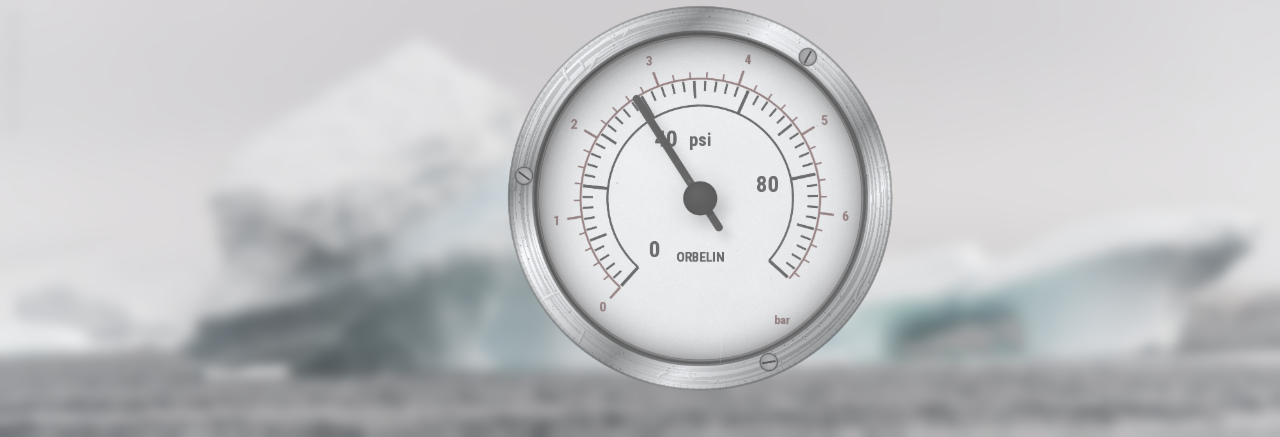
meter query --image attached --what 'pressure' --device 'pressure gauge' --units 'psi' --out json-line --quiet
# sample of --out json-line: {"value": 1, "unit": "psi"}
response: {"value": 39, "unit": "psi"}
